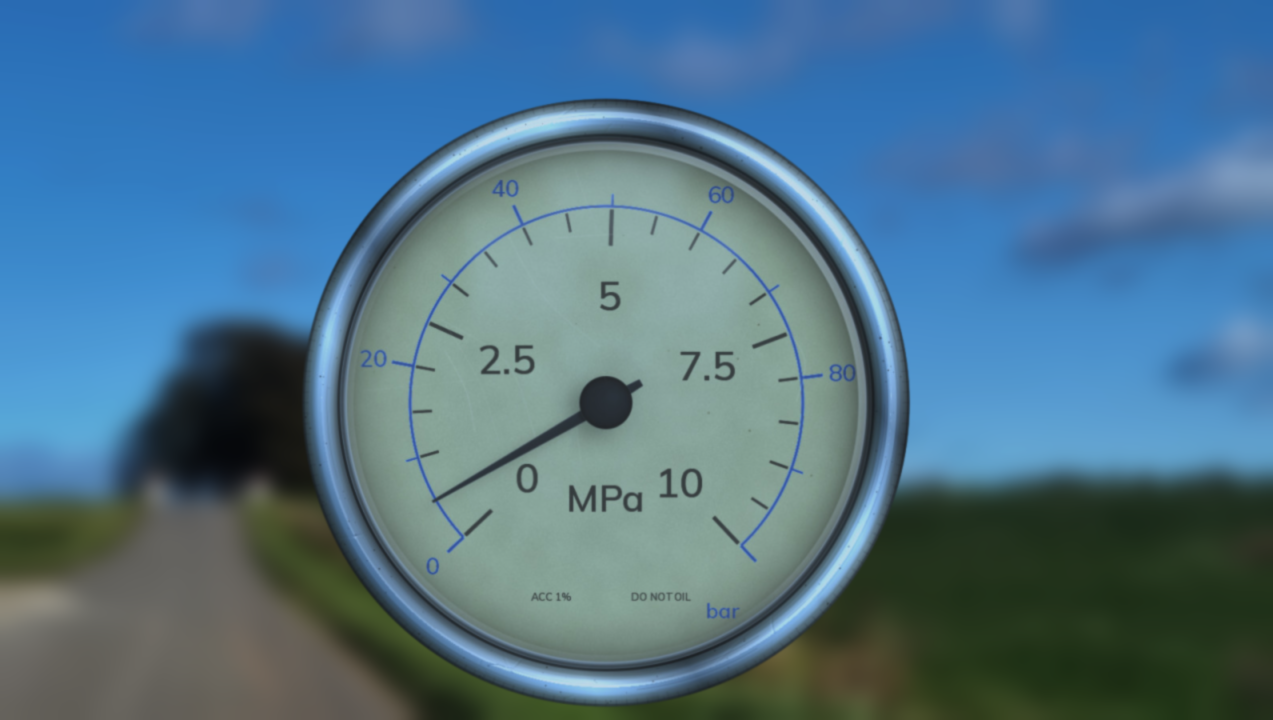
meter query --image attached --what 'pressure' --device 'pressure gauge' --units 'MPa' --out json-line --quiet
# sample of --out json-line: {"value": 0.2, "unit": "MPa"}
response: {"value": 0.5, "unit": "MPa"}
